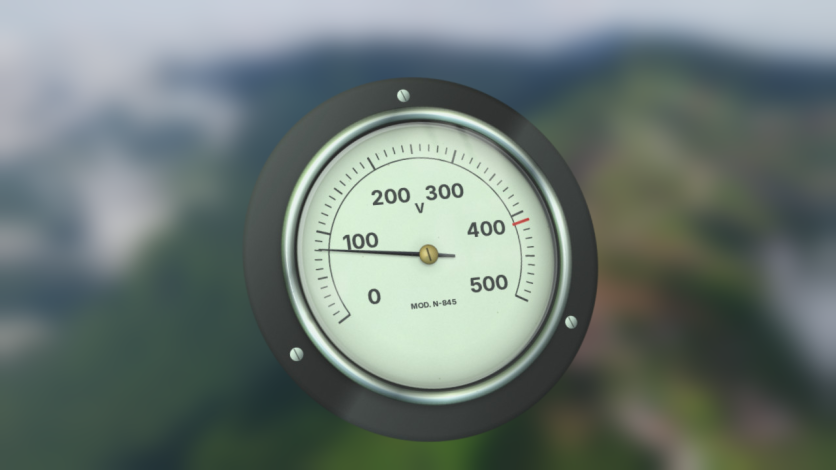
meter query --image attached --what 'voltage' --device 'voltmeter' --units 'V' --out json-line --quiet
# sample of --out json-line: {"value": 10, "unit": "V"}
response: {"value": 80, "unit": "V"}
